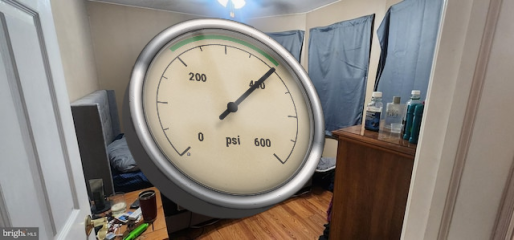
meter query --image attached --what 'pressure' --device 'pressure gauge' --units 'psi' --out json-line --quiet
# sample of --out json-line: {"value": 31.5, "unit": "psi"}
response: {"value": 400, "unit": "psi"}
